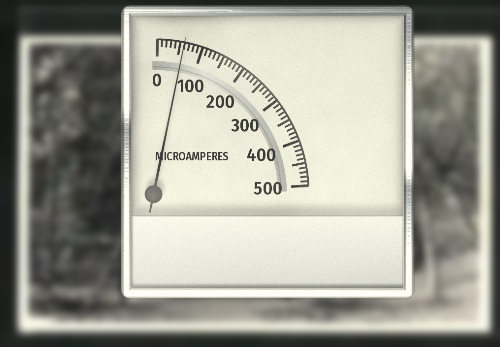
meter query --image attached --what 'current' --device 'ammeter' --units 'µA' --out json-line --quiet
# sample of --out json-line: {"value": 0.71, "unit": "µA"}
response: {"value": 60, "unit": "µA"}
